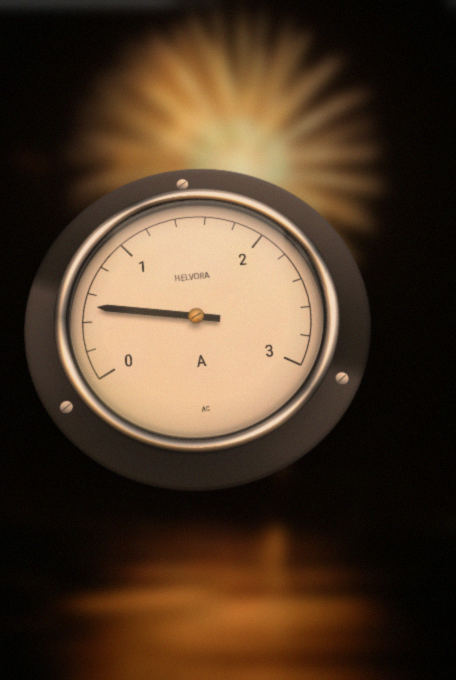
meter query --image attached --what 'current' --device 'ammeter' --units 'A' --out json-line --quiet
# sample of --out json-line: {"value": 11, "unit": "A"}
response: {"value": 0.5, "unit": "A"}
